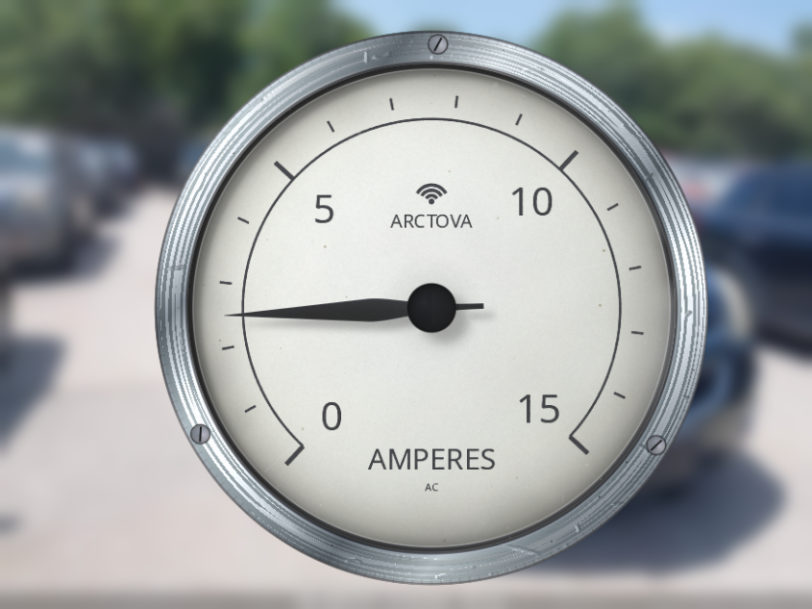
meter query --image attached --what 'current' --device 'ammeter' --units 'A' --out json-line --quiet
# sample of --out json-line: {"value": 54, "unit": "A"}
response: {"value": 2.5, "unit": "A"}
